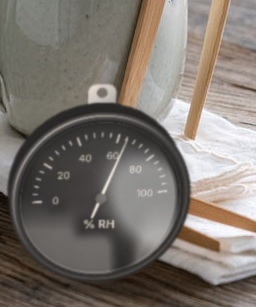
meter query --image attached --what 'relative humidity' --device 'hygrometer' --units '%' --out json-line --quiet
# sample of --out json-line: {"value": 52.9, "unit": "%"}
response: {"value": 64, "unit": "%"}
